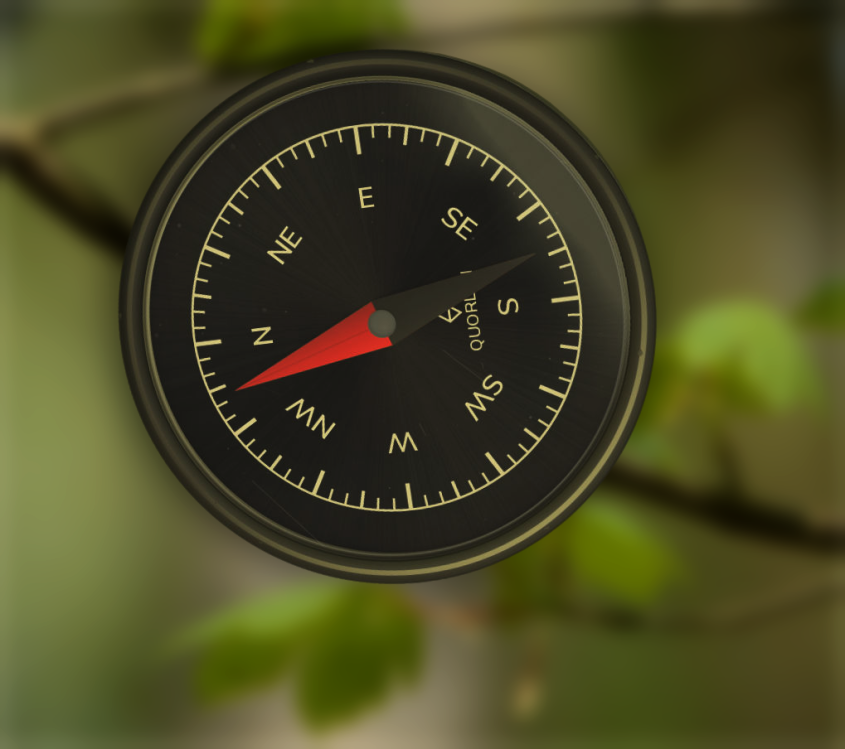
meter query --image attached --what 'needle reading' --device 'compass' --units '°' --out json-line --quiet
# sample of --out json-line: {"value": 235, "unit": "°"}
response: {"value": 342.5, "unit": "°"}
